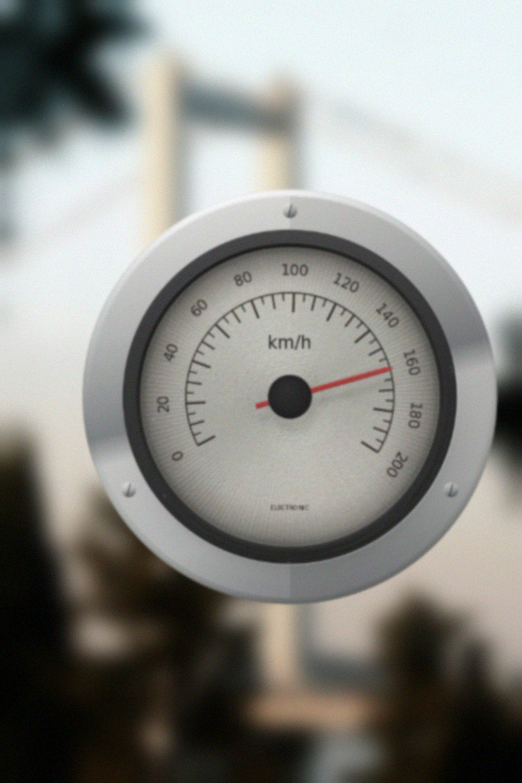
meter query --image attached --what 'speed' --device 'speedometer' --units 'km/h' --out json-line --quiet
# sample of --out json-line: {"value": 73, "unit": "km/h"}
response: {"value": 160, "unit": "km/h"}
